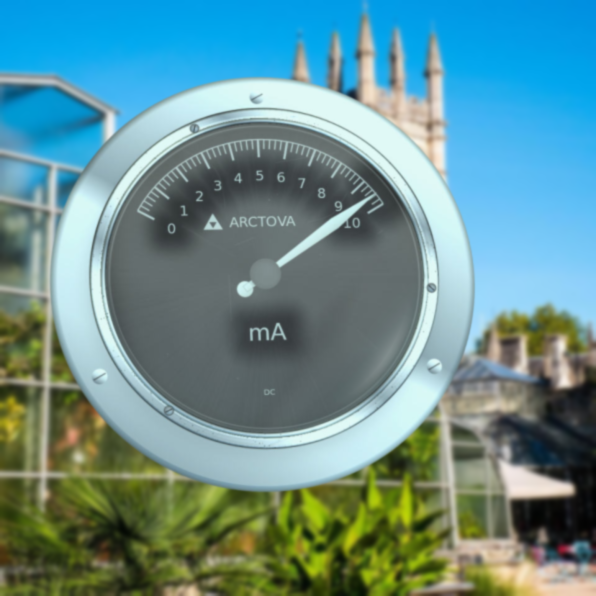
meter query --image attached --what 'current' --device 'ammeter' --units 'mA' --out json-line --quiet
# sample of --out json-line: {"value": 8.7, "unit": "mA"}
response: {"value": 9.6, "unit": "mA"}
